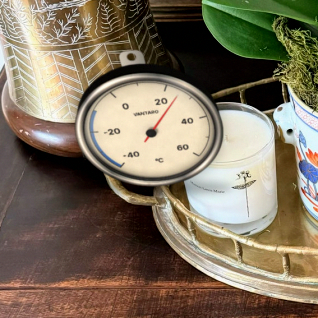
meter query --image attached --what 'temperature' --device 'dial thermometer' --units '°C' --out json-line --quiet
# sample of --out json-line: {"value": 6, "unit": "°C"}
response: {"value": 25, "unit": "°C"}
